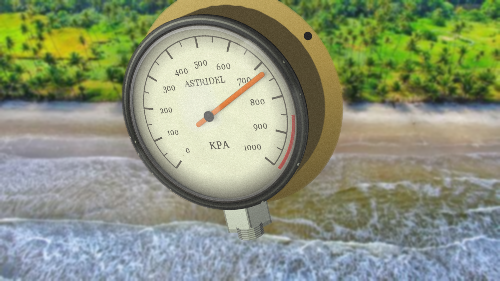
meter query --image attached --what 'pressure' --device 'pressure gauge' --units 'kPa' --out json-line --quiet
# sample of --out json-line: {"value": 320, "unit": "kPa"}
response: {"value": 725, "unit": "kPa"}
